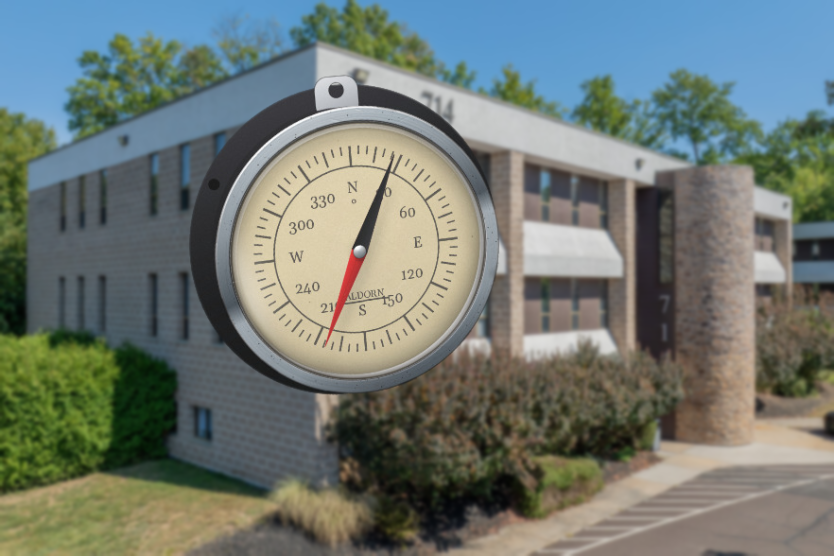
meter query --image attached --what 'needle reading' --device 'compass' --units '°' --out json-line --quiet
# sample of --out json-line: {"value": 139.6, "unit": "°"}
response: {"value": 205, "unit": "°"}
